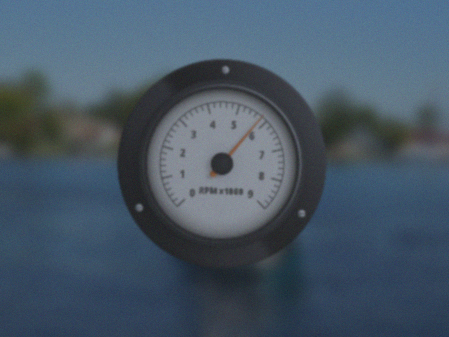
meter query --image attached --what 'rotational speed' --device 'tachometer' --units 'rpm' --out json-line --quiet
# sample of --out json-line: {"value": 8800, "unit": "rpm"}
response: {"value": 5800, "unit": "rpm"}
